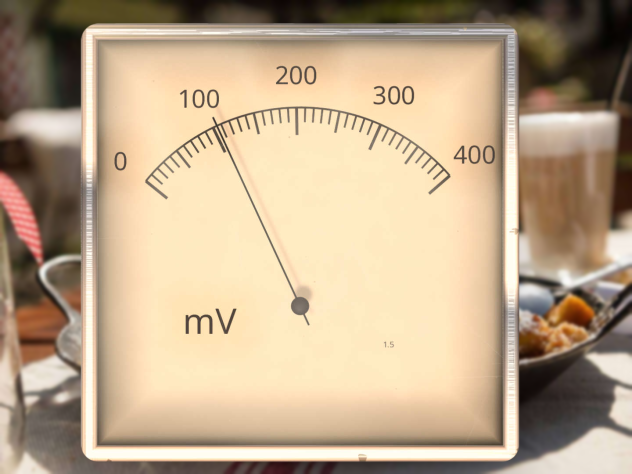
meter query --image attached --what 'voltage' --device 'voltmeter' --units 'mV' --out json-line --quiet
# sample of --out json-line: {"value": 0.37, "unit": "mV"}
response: {"value": 105, "unit": "mV"}
